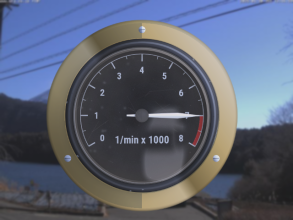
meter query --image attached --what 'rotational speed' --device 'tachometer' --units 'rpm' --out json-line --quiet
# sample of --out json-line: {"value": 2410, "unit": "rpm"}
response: {"value": 7000, "unit": "rpm"}
